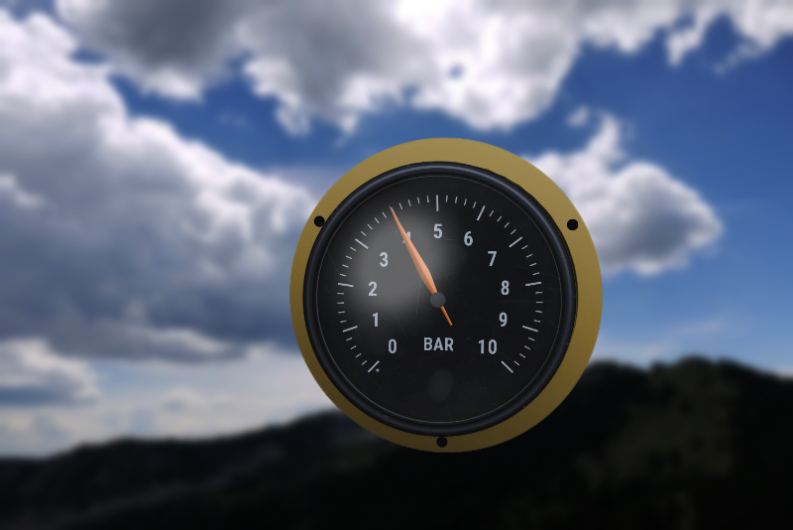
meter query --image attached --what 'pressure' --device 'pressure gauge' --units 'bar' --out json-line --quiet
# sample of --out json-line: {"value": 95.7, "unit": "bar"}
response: {"value": 4, "unit": "bar"}
